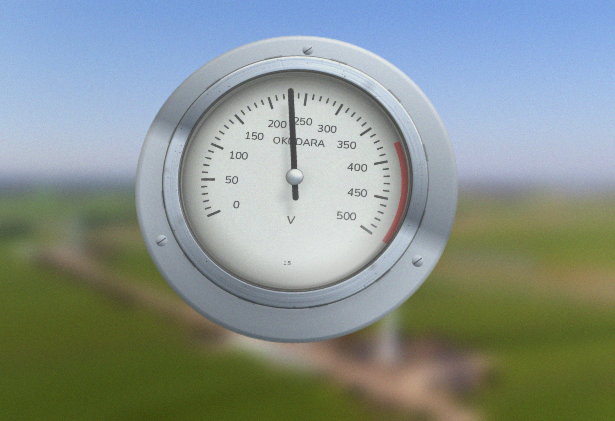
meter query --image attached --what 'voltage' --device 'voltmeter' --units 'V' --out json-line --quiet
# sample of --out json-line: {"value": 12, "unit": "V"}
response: {"value": 230, "unit": "V"}
